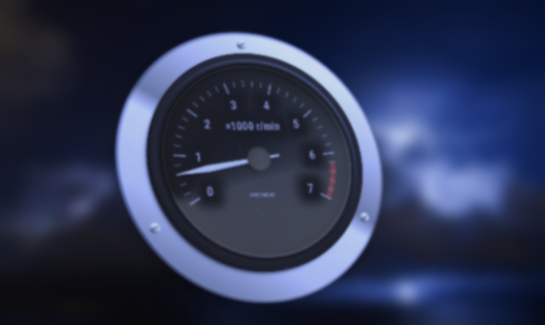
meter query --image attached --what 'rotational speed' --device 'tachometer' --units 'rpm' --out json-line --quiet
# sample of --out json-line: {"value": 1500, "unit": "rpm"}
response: {"value": 600, "unit": "rpm"}
